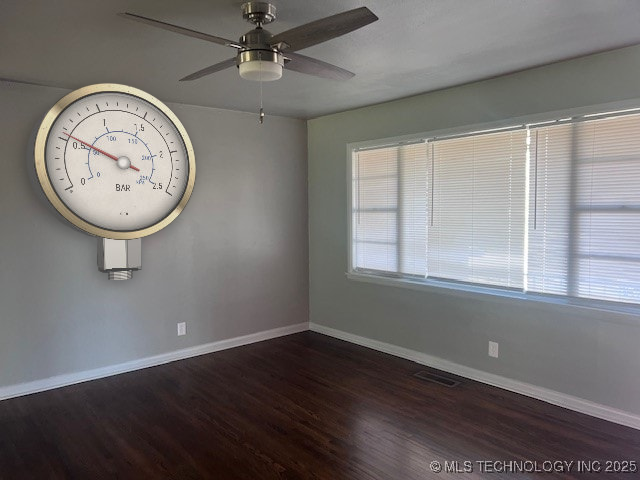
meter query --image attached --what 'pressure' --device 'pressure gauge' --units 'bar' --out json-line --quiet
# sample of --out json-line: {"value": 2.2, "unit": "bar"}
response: {"value": 0.55, "unit": "bar"}
